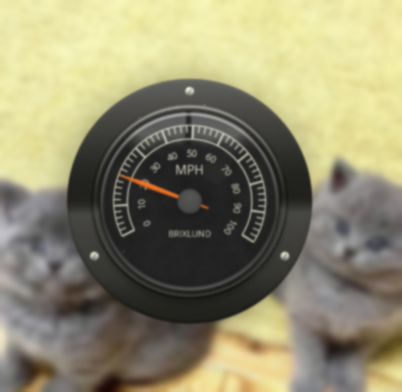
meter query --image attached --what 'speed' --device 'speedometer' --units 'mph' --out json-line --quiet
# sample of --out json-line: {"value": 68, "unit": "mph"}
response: {"value": 20, "unit": "mph"}
